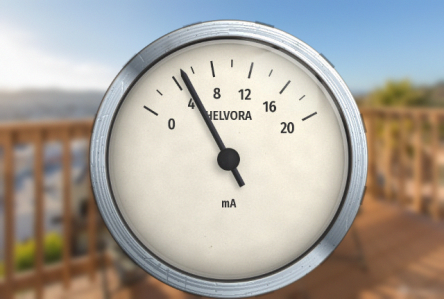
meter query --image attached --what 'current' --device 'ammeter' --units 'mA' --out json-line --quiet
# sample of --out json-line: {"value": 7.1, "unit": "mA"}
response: {"value": 5, "unit": "mA"}
